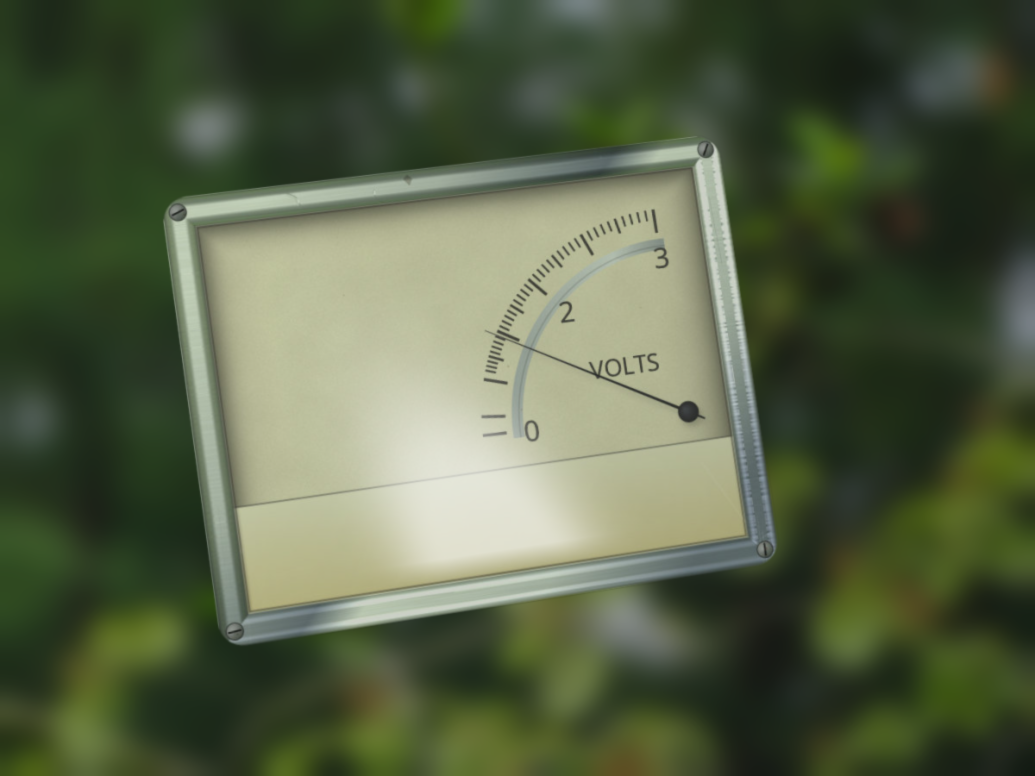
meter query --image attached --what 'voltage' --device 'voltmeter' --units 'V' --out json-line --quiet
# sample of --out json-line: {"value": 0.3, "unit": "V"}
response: {"value": 1.45, "unit": "V"}
